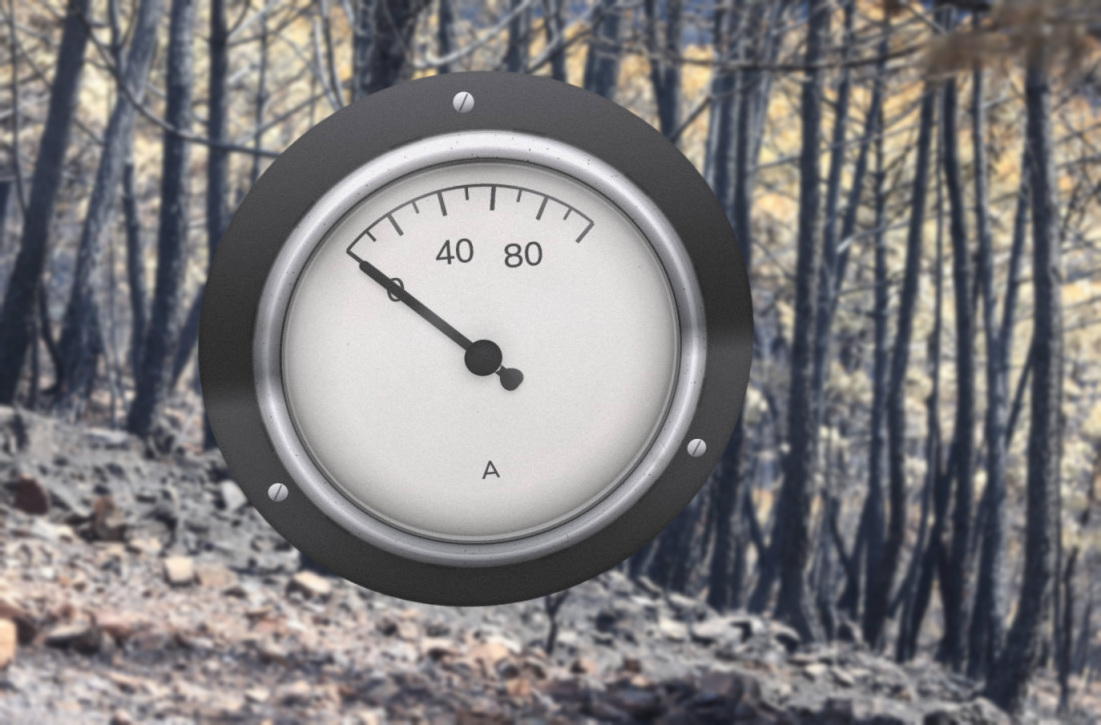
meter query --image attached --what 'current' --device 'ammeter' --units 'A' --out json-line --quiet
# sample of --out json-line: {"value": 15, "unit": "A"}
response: {"value": 0, "unit": "A"}
